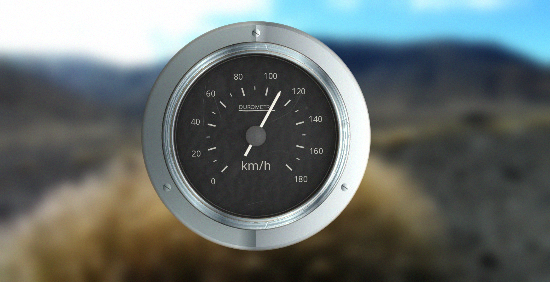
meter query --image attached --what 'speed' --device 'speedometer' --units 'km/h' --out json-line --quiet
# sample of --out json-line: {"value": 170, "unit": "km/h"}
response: {"value": 110, "unit": "km/h"}
